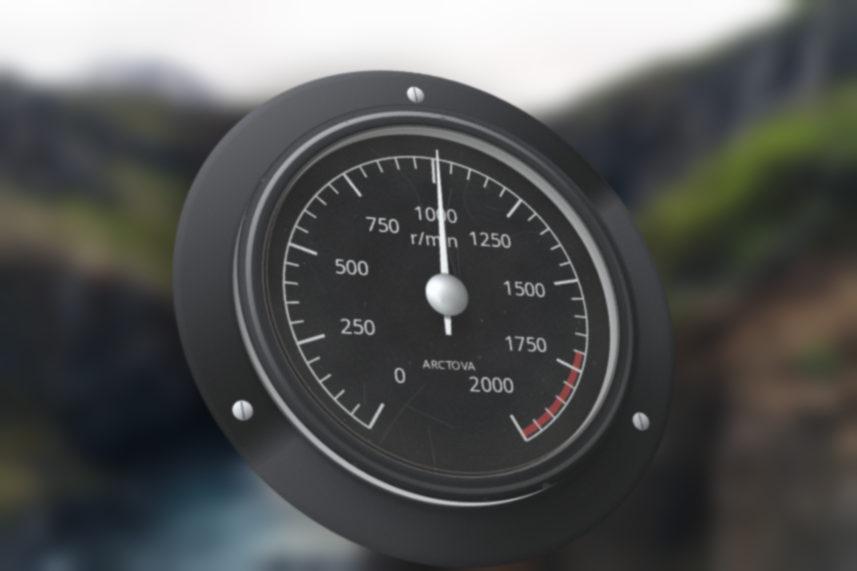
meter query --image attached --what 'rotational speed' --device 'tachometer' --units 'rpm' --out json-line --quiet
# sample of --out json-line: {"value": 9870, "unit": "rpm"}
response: {"value": 1000, "unit": "rpm"}
